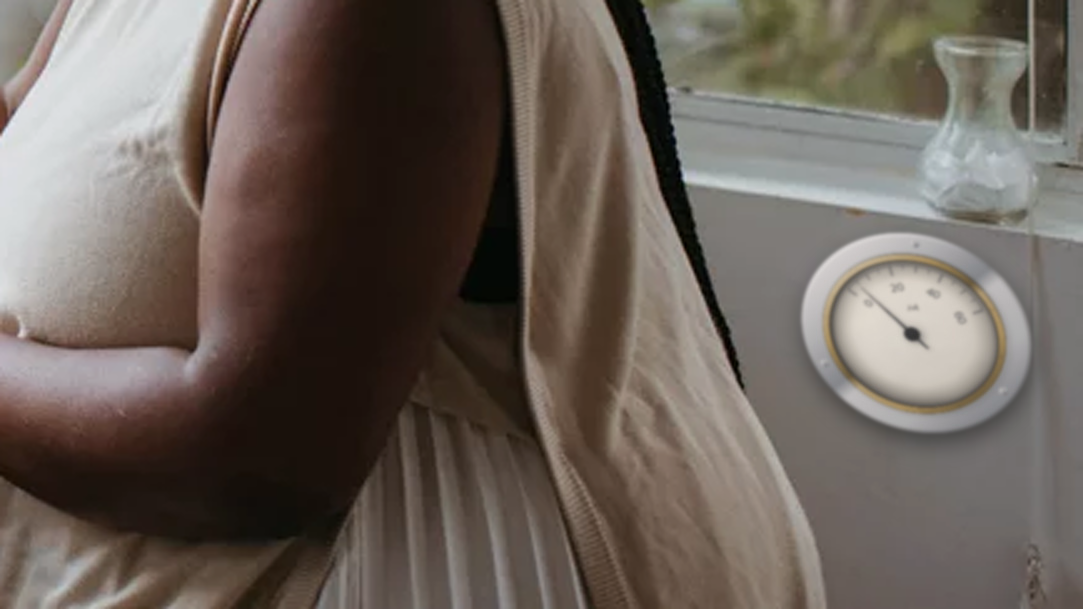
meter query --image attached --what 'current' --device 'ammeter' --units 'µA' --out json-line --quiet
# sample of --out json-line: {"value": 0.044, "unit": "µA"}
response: {"value": 5, "unit": "µA"}
